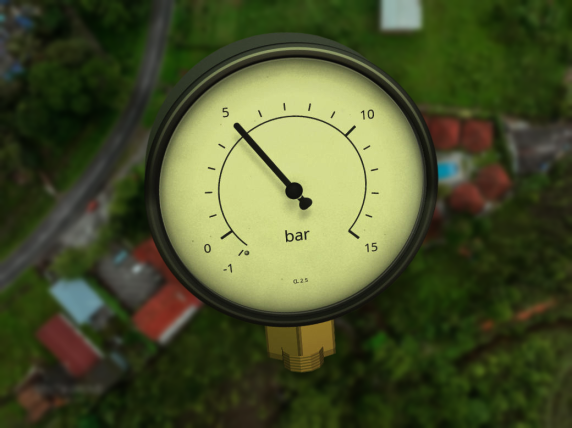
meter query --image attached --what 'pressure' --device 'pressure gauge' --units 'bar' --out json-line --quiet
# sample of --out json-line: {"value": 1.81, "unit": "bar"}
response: {"value": 5, "unit": "bar"}
